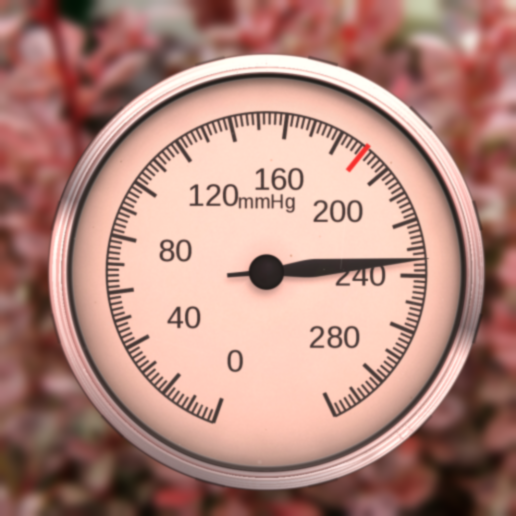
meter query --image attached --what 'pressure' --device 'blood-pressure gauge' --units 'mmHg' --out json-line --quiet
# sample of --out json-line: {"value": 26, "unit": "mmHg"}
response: {"value": 234, "unit": "mmHg"}
